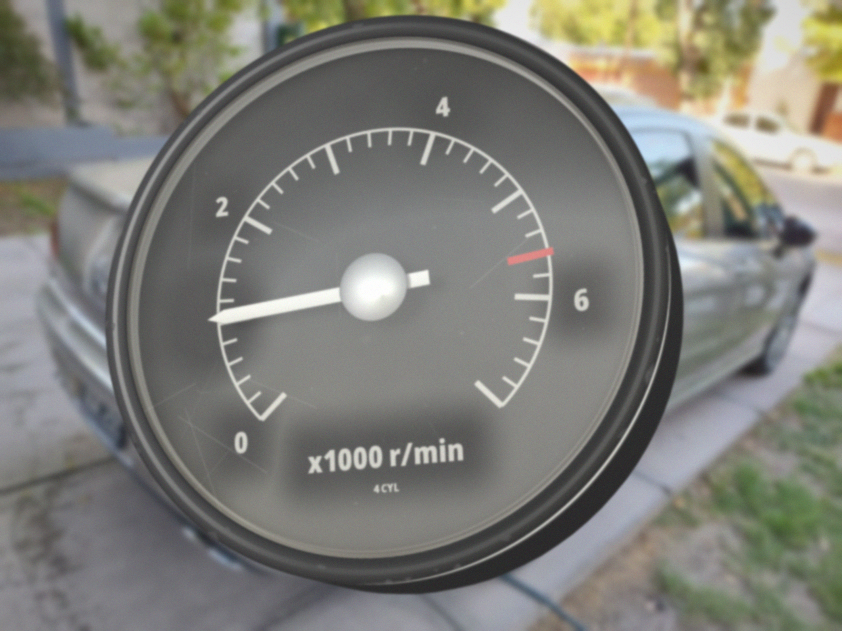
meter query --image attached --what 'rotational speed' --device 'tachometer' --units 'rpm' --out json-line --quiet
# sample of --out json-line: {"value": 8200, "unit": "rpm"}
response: {"value": 1000, "unit": "rpm"}
